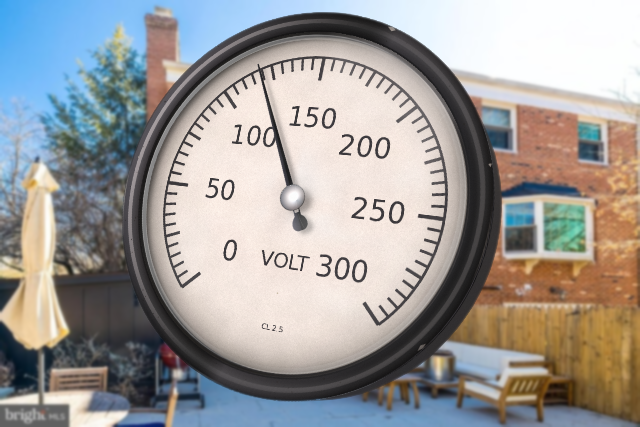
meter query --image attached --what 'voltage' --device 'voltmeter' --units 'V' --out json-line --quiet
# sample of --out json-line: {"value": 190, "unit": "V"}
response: {"value": 120, "unit": "V"}
